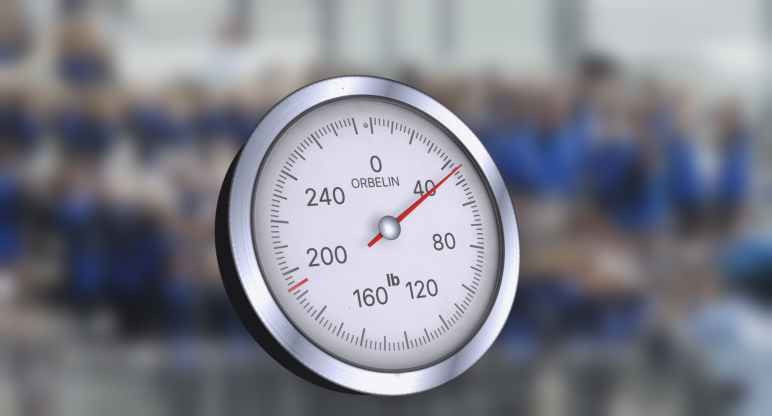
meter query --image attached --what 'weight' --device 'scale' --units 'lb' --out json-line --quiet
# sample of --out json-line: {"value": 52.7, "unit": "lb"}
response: {"value": 44, "unit": "lb"}
